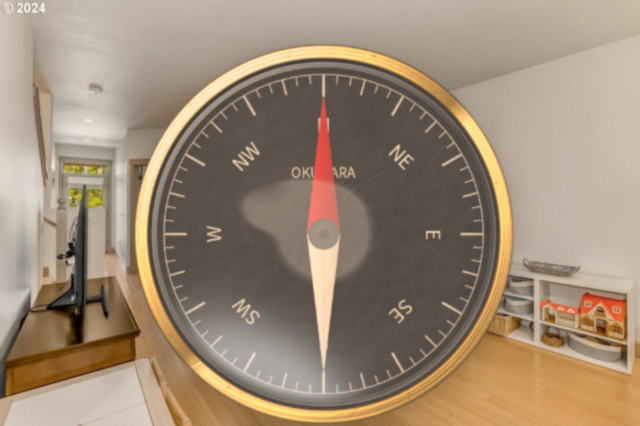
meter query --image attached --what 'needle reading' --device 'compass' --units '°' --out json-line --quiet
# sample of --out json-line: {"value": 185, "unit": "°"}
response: {"value": 0, "unit": "°"}
